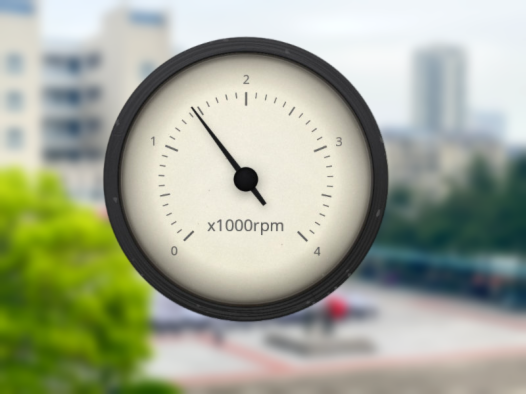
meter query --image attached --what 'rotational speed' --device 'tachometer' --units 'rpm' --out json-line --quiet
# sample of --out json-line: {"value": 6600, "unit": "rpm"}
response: {"value": 1450, "unit": "rpm"}
